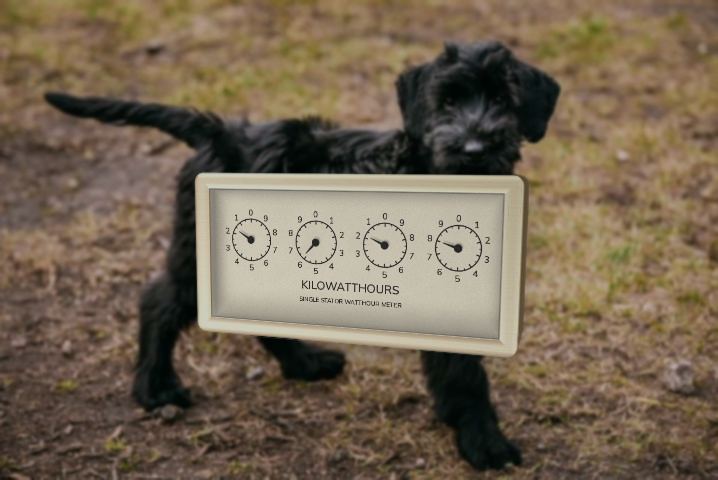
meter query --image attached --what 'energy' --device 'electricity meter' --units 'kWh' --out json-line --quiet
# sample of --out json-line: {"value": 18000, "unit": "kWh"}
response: {"value": 1618, "unit": "kWh"}
